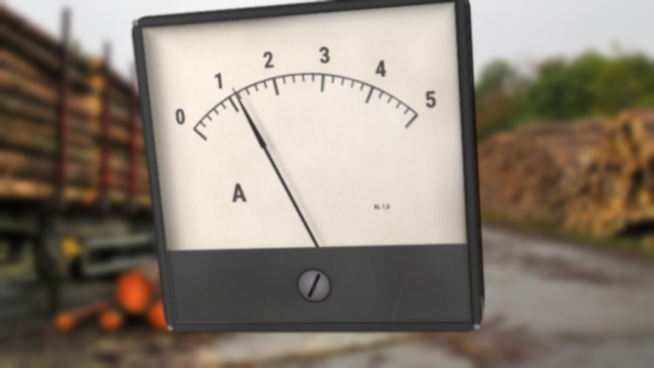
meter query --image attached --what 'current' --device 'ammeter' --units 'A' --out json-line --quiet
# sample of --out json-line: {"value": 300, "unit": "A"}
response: {"value": 1.2, "unit": "A"}
